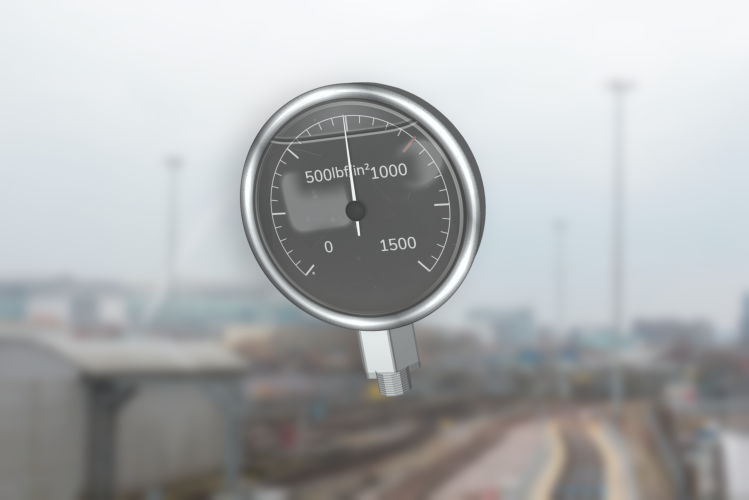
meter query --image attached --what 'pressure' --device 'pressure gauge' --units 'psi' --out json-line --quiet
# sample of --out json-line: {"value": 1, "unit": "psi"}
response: {"value": 750, "unit": "psi"}
